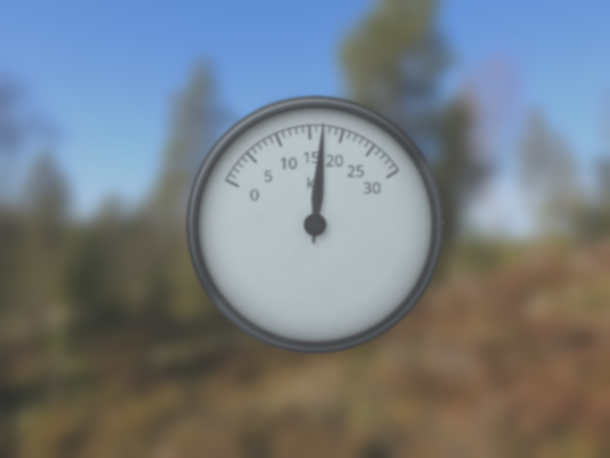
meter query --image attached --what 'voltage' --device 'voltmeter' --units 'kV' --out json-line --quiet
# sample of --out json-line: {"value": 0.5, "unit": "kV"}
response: {"value": 17, "unit": "kV"}
